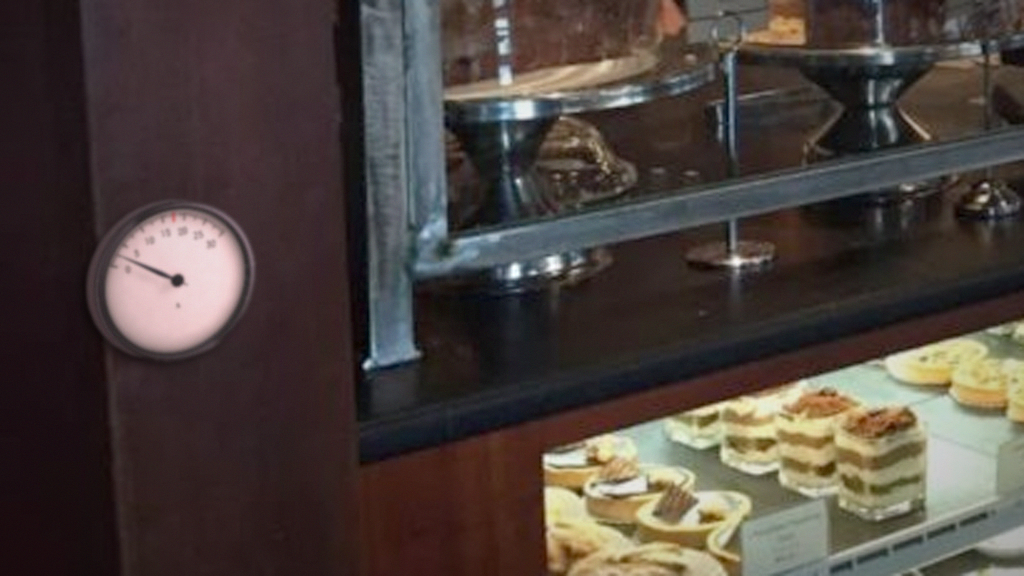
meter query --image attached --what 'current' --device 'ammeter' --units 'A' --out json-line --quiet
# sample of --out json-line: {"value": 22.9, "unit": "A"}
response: {"value": 2.5, "unit": "A"}
